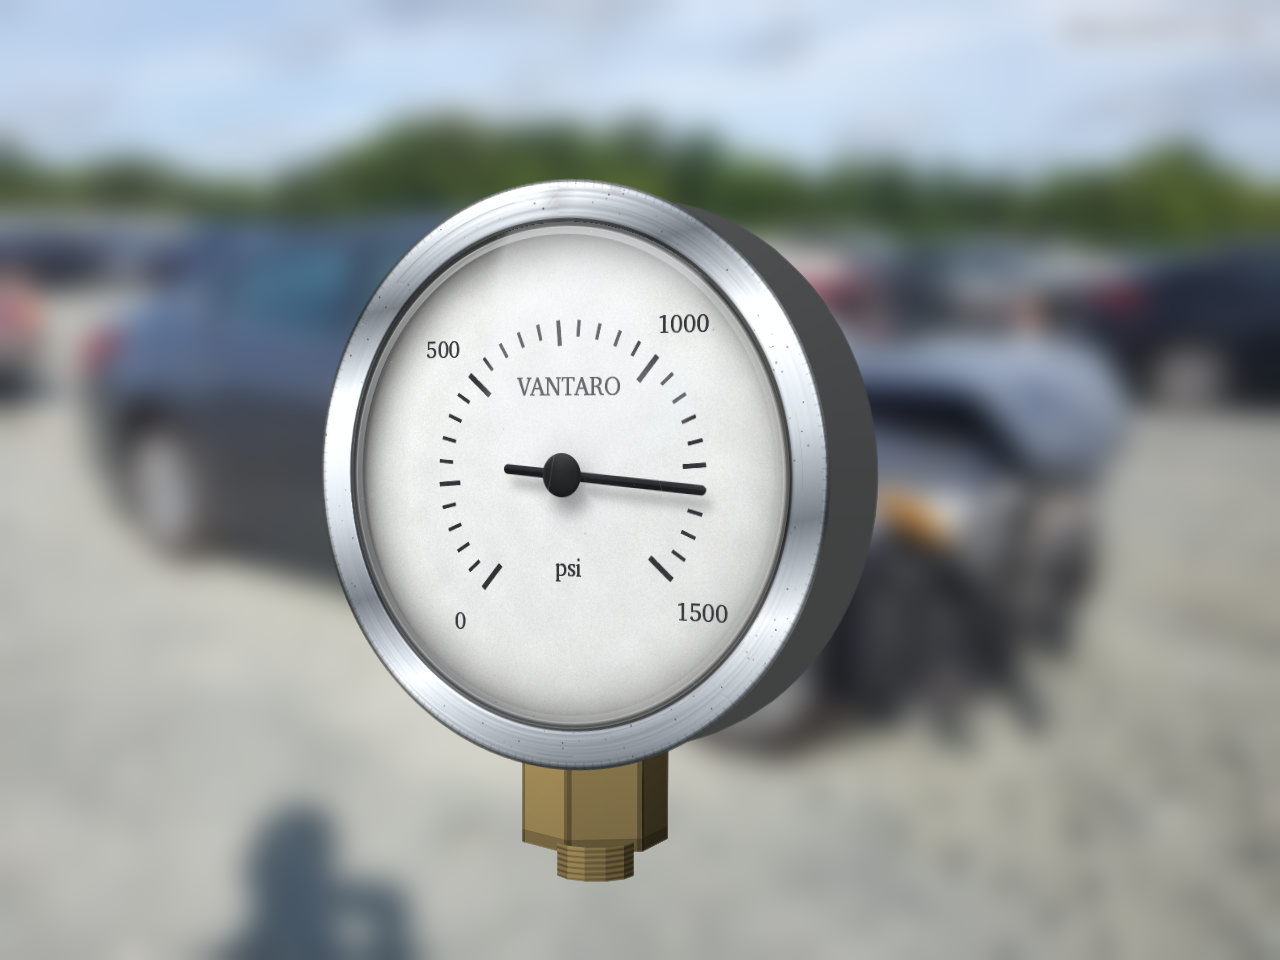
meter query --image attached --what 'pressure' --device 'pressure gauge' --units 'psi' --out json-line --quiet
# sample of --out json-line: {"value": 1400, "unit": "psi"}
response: {"value": 1300, "unit": "psi"}
